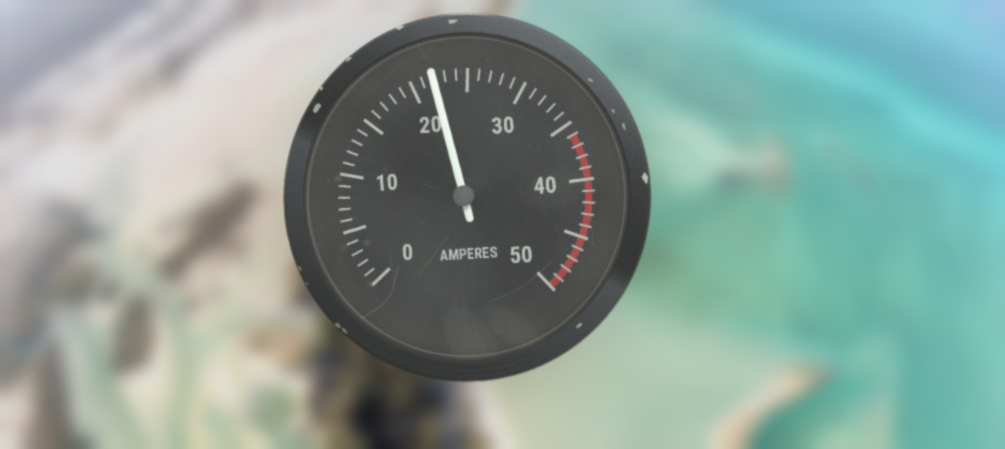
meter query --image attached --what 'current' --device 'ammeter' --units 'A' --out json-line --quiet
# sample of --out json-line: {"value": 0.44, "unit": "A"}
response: {"value": 22, "unit": "A"}
